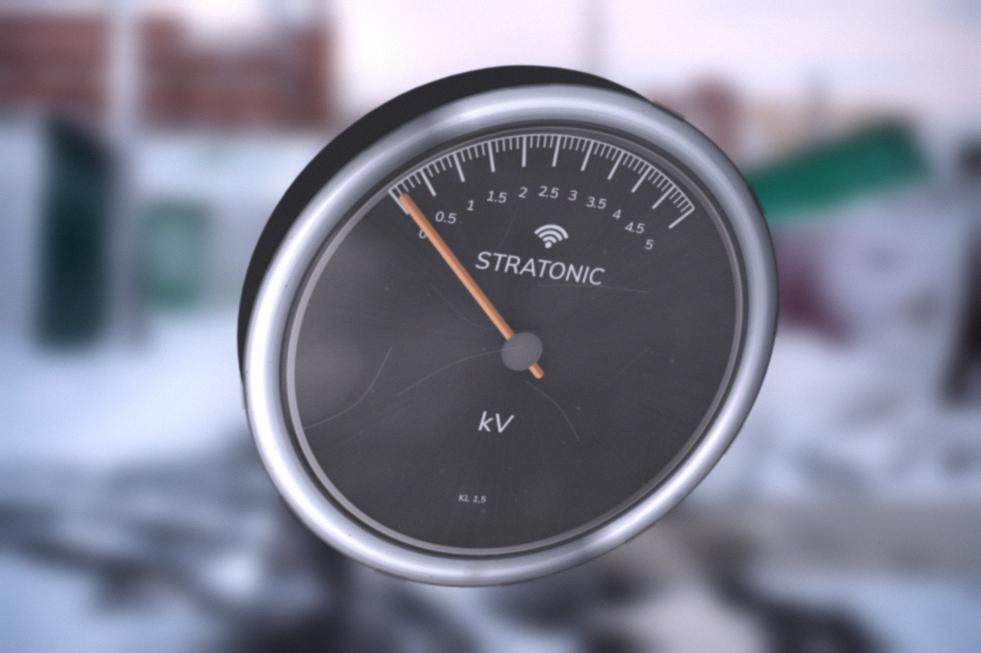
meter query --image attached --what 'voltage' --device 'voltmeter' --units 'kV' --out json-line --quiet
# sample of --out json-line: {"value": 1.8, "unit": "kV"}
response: {"value": 0.1, "unit": "kV"}
